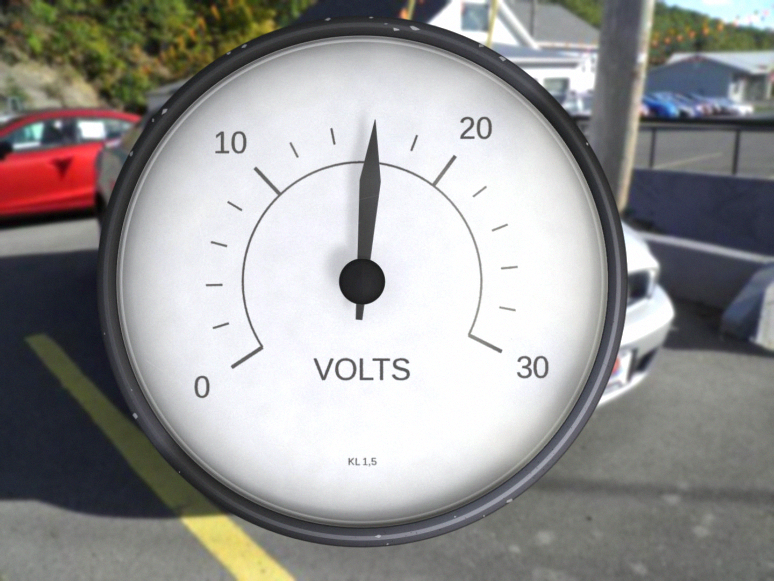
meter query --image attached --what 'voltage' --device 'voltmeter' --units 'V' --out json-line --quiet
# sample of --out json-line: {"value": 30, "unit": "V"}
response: {"value": 16, "unit": "V"}
